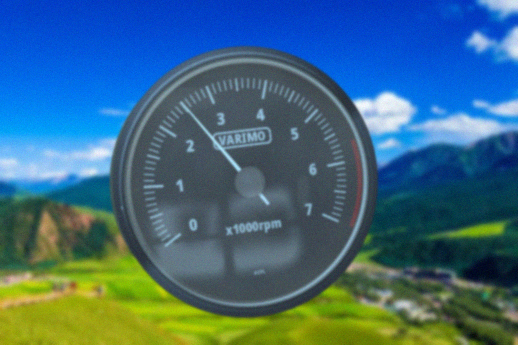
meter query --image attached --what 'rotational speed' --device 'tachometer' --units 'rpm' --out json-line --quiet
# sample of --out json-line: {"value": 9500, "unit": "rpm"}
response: {"value": 2500, "unit": "rpm"}
